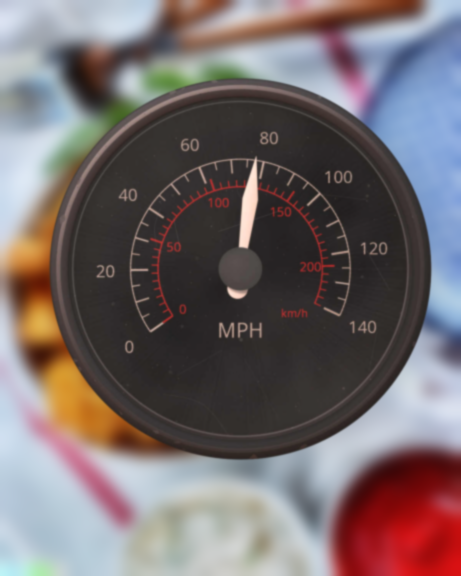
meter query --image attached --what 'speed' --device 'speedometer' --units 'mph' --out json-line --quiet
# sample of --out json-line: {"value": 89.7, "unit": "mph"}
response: {"value": 77.5, "unit": "mph"}
